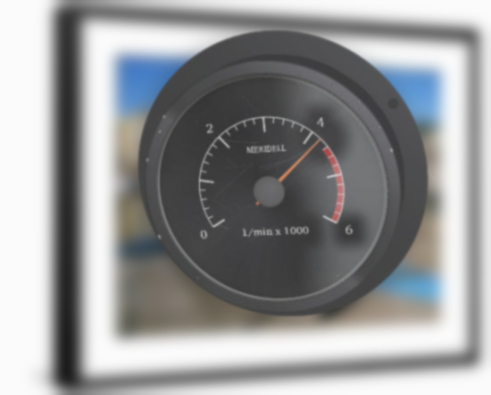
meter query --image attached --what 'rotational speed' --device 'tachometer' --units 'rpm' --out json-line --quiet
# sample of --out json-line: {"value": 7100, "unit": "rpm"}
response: {"value": 4200, "unit": "rpm"}
